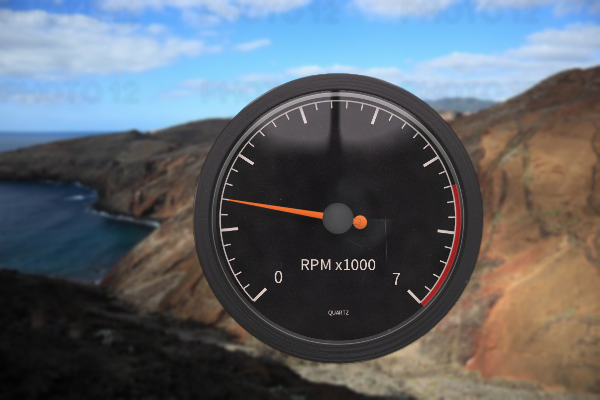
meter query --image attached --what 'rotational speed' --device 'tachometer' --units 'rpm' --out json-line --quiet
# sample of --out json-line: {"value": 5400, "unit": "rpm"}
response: {"value": 1400, "unit": "rpm"}
